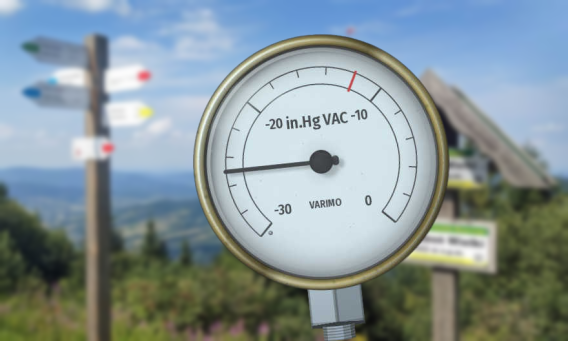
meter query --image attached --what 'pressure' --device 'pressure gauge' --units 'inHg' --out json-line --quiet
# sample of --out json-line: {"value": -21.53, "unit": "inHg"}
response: {"value": -25, "unit": "inHg"}
